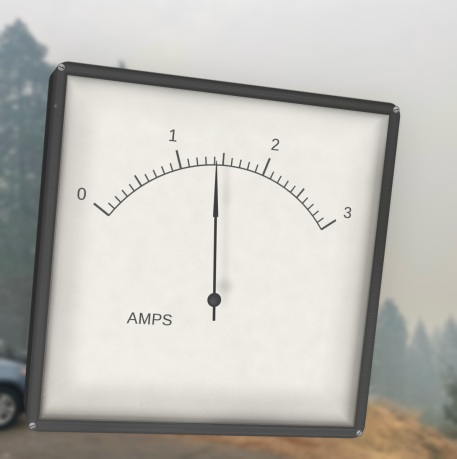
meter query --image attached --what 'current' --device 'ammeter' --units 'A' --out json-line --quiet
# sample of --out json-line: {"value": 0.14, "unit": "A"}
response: {"value": 1.4, "unit": "A"}
